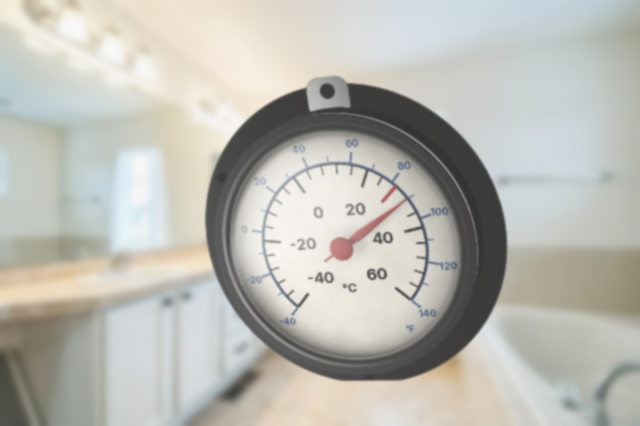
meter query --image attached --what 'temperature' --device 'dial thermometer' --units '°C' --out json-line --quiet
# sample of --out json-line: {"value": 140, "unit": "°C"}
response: {"value": 32, "unit": "°C"}
